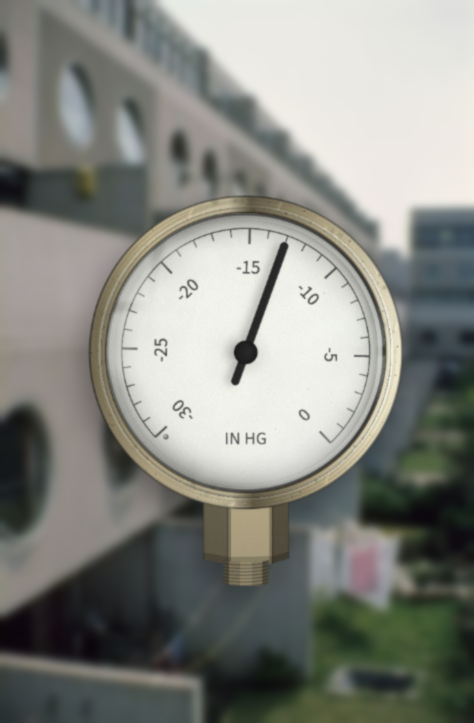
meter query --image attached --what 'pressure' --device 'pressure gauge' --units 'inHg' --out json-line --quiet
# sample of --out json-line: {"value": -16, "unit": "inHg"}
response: {"value": -13, "unit": "inHg"}
